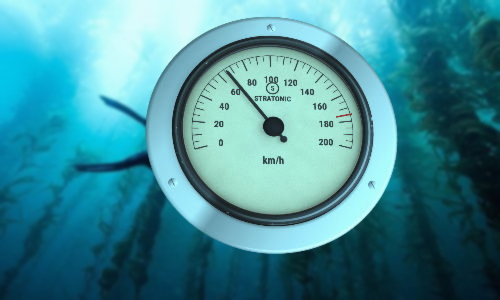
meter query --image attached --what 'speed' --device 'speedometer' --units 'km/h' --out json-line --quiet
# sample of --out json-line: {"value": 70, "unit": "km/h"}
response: {"value": 65, "unit": "km/h"}
